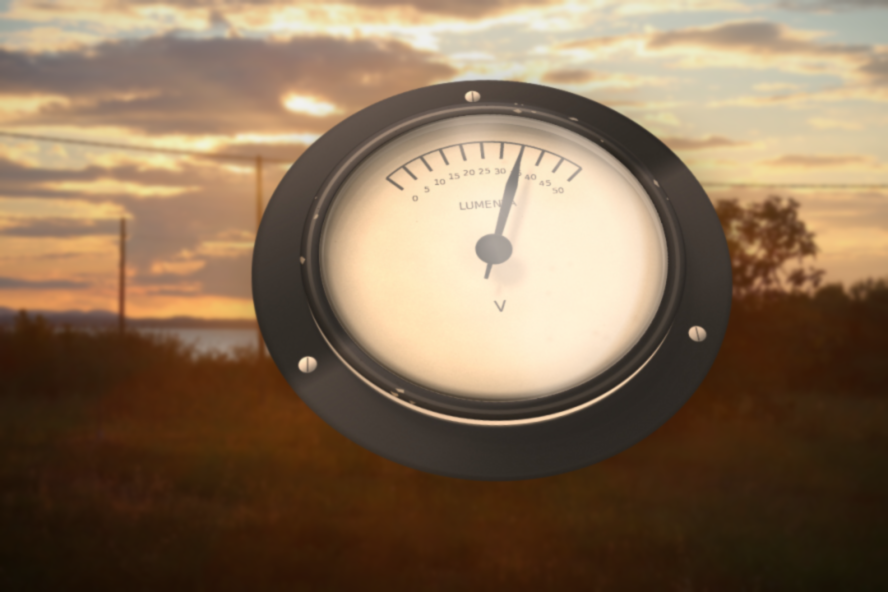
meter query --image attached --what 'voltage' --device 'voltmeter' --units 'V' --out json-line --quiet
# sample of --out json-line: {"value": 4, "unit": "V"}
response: {"value": 35, "unit": "V"}
